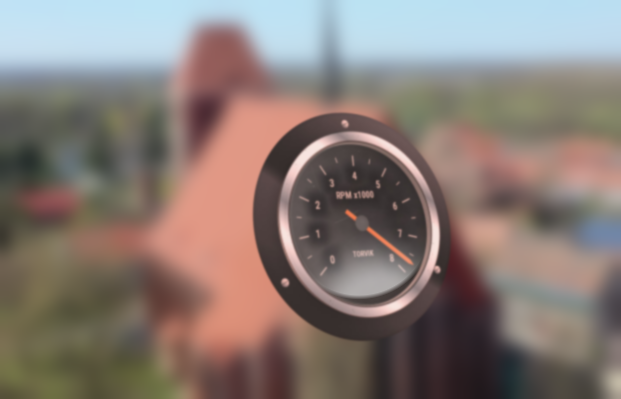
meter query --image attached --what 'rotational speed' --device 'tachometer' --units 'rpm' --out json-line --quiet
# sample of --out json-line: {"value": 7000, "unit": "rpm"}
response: {"value": 7750, "unit": "rpm"}
